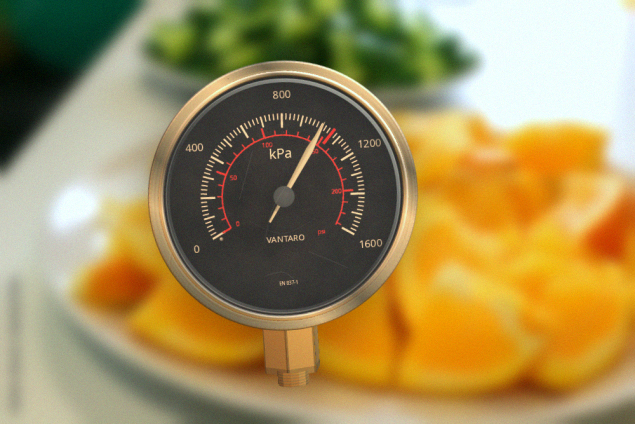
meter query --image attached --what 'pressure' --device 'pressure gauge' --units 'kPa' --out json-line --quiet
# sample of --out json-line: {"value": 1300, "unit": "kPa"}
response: {"value": 1000, "unit": "kPa"}
